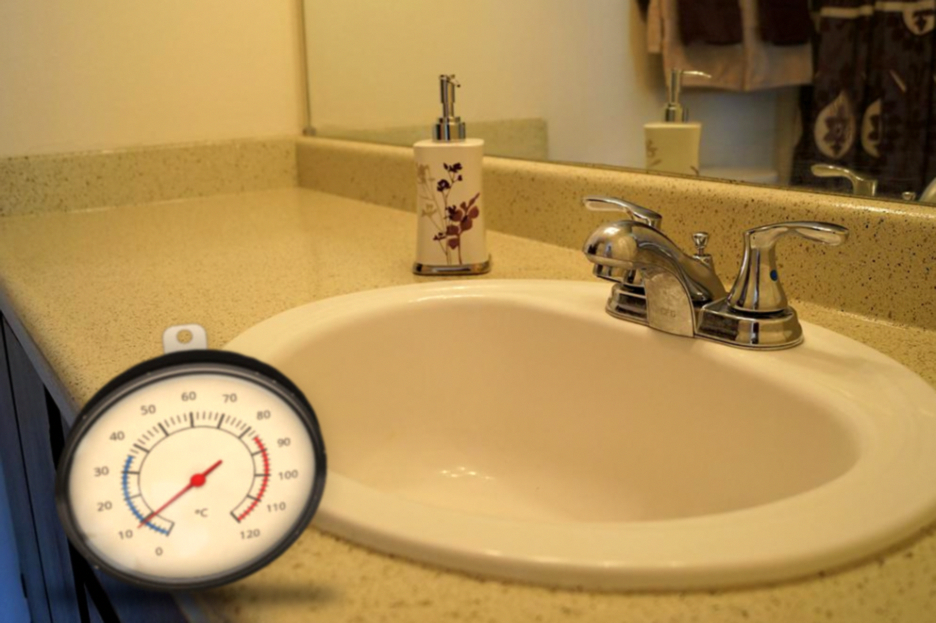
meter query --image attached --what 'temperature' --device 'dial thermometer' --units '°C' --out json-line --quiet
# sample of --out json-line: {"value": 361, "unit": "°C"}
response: {"value": 10, "unit": "°C"}
